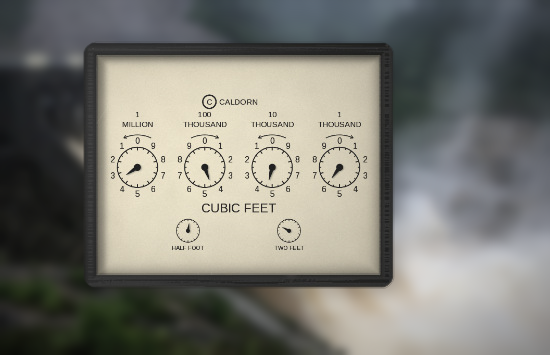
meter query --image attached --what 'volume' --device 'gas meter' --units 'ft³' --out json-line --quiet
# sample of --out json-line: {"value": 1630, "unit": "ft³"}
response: {"value": 344600, "unit": "ft³"}
